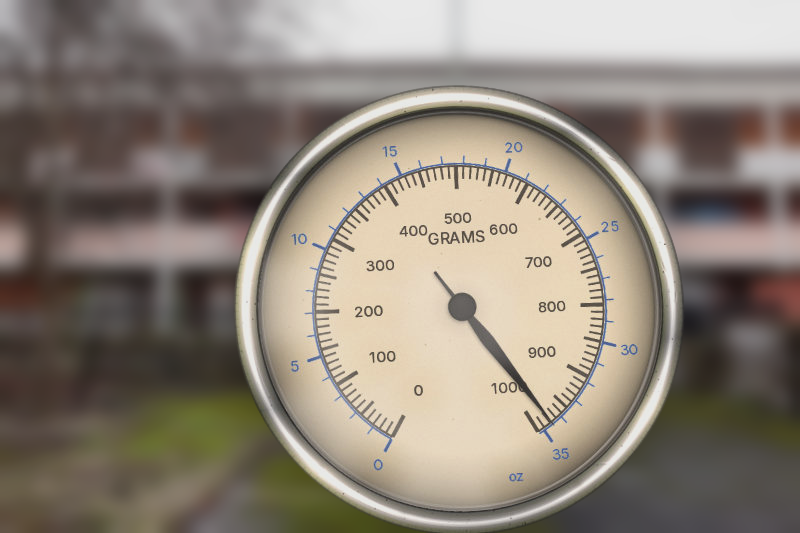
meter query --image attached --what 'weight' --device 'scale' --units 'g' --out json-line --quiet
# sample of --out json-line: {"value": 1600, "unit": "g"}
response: {"value": 980, "unit": "g"}
